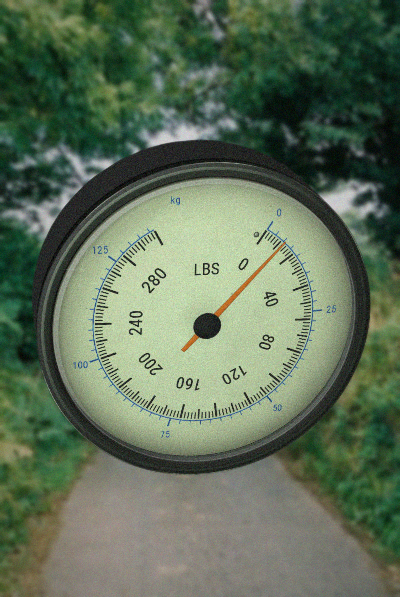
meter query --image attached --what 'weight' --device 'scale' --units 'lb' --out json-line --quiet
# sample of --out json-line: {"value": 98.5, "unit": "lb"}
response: {"value": 10, "unit": "lb"}
